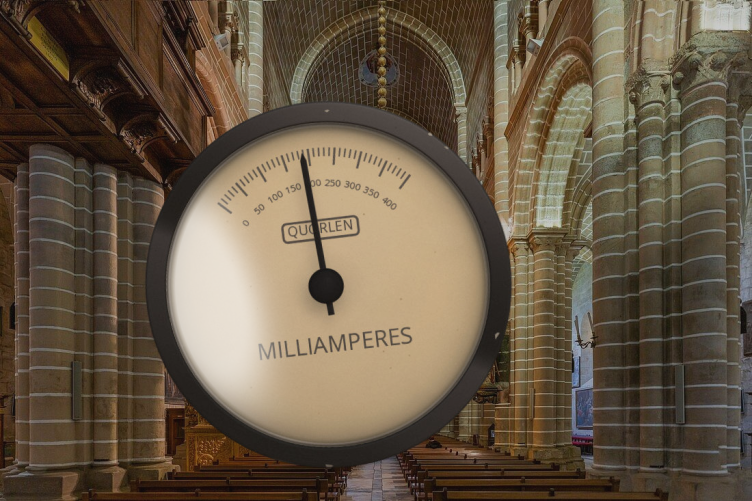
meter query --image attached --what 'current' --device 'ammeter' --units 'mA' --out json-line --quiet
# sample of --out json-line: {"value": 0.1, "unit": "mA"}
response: {"value": 190, "unit": "mA"}
